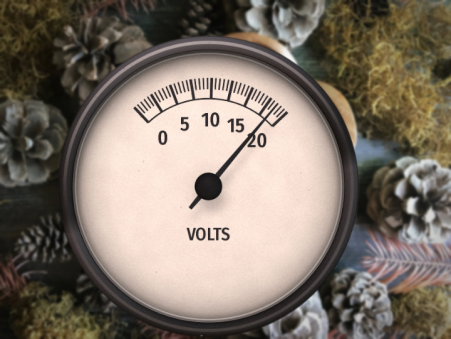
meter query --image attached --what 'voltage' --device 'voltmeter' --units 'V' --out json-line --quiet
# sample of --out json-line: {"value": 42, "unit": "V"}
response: {"value": 18.5, "unit": "V"}
